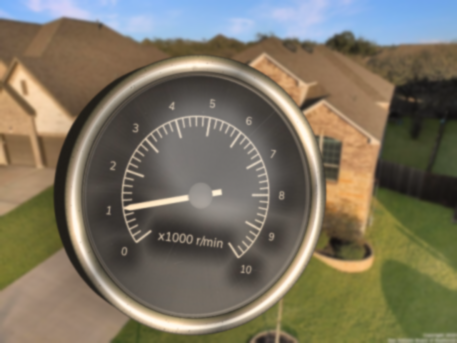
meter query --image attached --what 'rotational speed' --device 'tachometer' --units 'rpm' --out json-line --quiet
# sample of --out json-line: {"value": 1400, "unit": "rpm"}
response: {"value": 1000, "unit": "rpm"}
